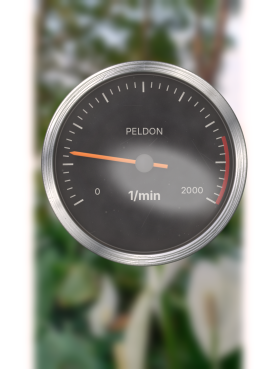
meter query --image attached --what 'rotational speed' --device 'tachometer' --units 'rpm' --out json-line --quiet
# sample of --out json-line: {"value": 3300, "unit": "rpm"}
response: {"value": 325, "unit": "rpm"}
